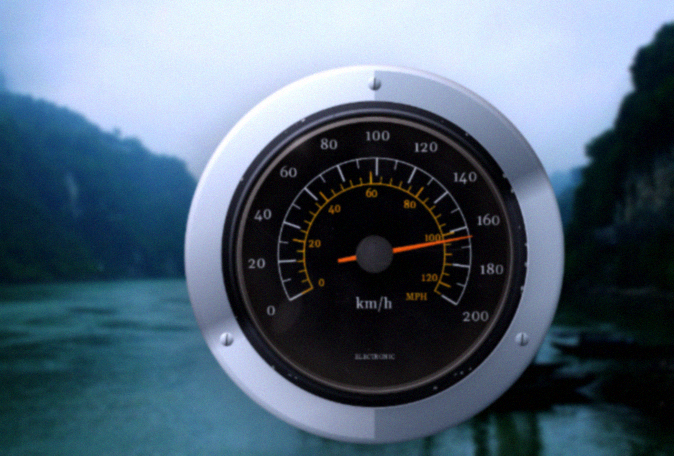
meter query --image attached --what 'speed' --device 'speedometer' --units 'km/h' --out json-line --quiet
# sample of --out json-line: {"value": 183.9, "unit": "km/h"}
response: {"value": 165, "unit": "km/h"}
